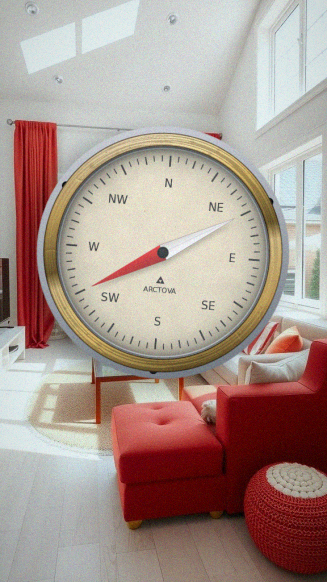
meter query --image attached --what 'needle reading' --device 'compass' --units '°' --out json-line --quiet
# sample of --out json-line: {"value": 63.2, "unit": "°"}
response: {"value": 240, "unit": "°"}
